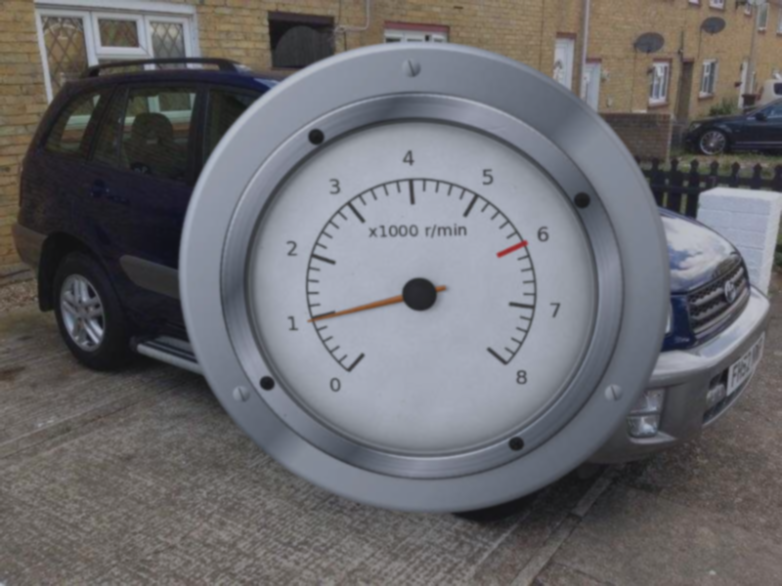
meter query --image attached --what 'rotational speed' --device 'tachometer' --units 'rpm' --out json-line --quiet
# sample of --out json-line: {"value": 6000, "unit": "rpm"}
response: {"value": 1000, "unit": "rpm"}
